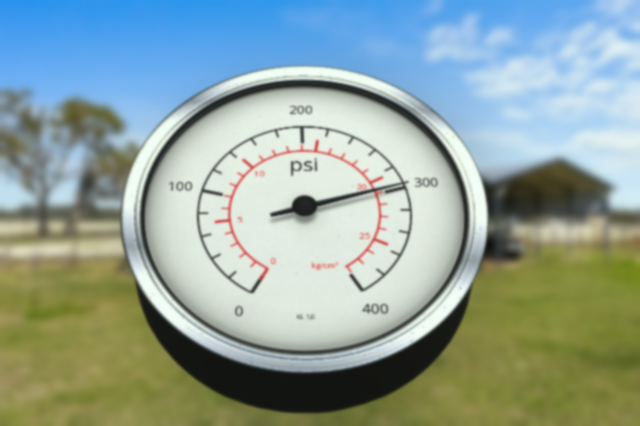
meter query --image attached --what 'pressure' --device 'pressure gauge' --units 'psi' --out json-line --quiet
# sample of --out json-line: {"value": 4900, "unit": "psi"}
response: {"value": 300, "unit": "psi"}
